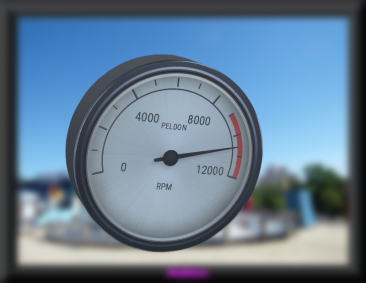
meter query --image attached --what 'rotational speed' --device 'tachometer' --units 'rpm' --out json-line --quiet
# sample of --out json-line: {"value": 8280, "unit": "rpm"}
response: {"value": 10500, "unit": "rpm"}
